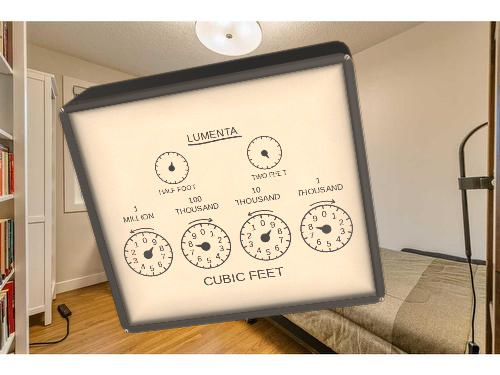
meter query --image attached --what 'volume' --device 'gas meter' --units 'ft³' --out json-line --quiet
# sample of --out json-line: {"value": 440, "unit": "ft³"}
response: {"value": 878800, "unit": "ft³"}
